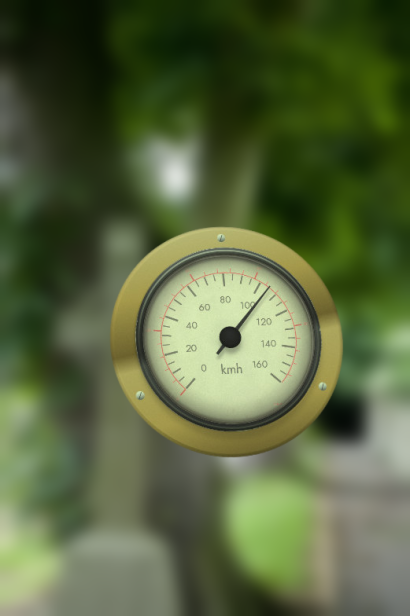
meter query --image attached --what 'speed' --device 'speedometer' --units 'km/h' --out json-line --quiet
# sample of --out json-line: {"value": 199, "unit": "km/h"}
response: {"value": 105, "unit": "km/h"}
